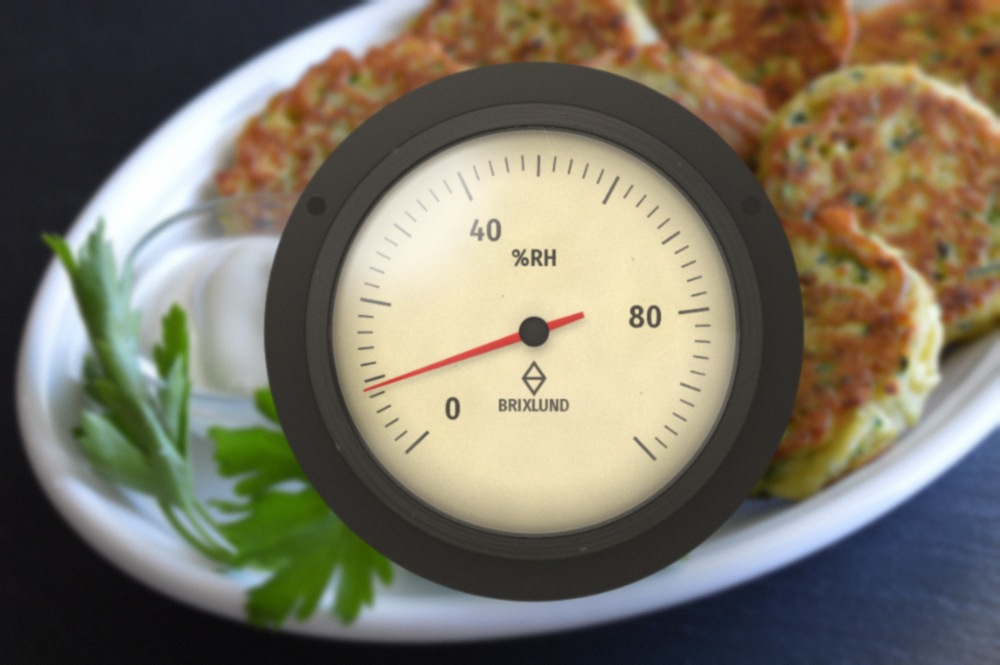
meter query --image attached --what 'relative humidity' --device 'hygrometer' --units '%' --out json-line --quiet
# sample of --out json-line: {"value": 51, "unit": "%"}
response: {"value": 9, "unit": "%"}
